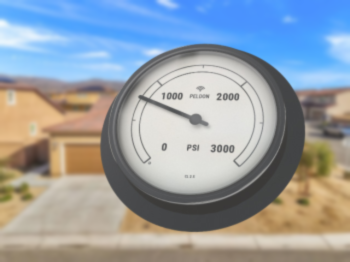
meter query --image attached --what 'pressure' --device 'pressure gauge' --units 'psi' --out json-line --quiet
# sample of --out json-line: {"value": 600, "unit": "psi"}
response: {"value": 750, "unit": "psi"}
